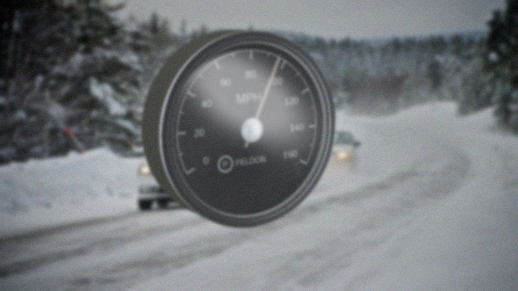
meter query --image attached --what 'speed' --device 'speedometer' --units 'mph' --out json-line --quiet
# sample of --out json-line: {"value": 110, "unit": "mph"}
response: {"value": 95, "unit": "mph"}
